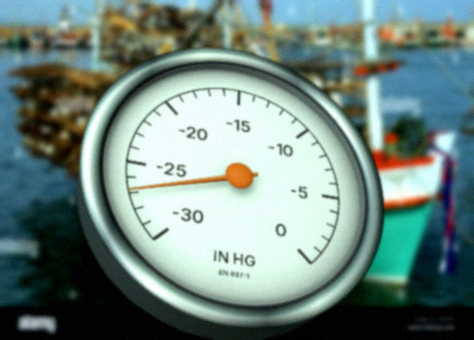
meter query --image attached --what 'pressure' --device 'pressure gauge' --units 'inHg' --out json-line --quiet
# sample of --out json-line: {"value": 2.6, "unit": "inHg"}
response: {"value": -27, "unit": "inHg"}
